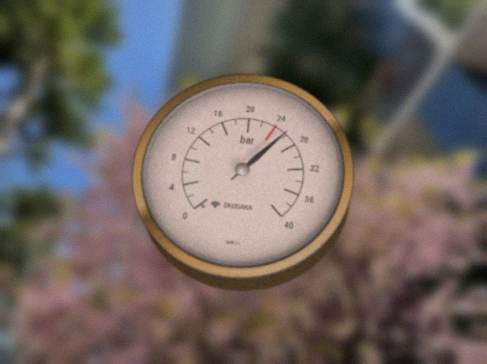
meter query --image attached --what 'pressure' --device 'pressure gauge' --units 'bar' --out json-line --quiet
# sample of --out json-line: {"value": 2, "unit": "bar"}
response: {"value": 26, "unit": "bar"}
